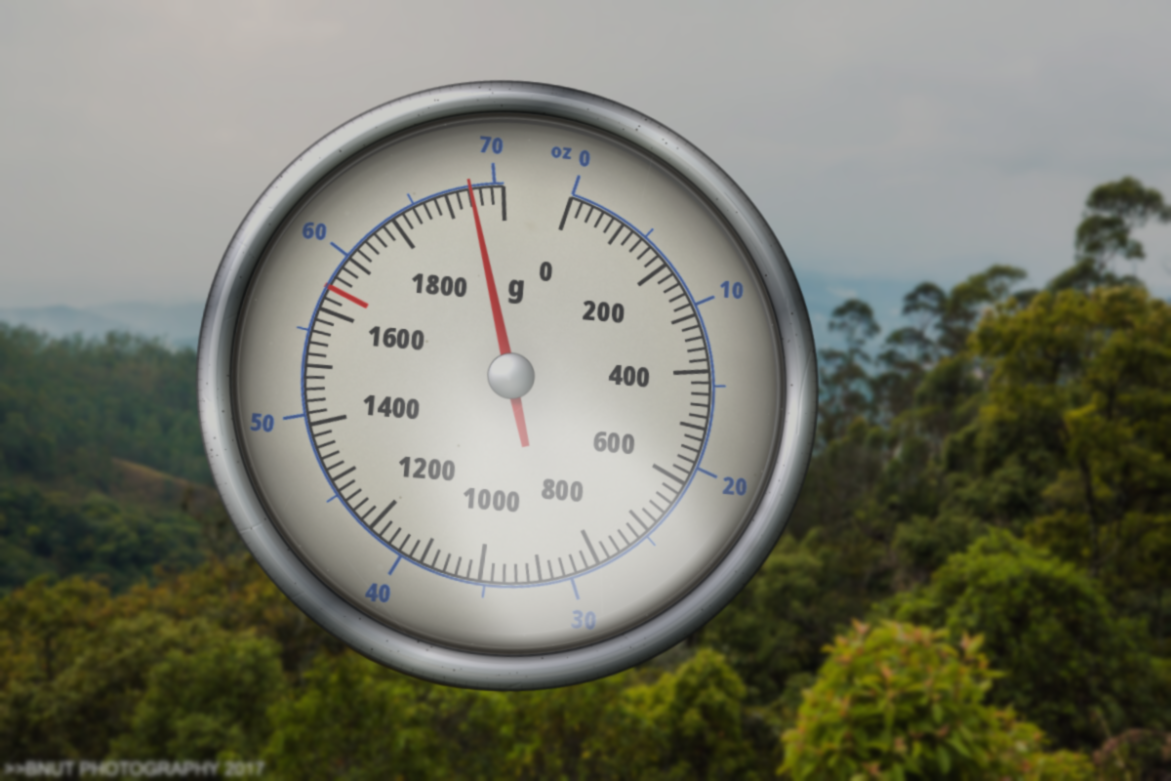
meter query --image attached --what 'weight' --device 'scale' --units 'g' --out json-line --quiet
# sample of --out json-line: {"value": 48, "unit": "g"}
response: {"value": 1940, "unit": "g"}
